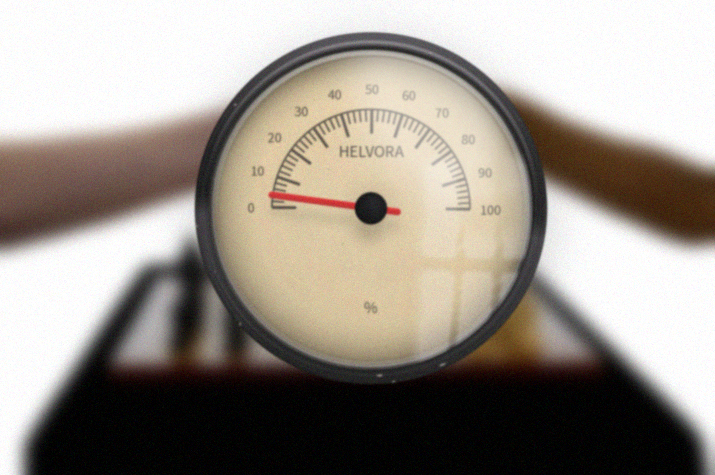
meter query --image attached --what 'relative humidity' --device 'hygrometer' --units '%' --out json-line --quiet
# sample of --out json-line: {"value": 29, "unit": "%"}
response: {"value": 4, "unit": "%"}
